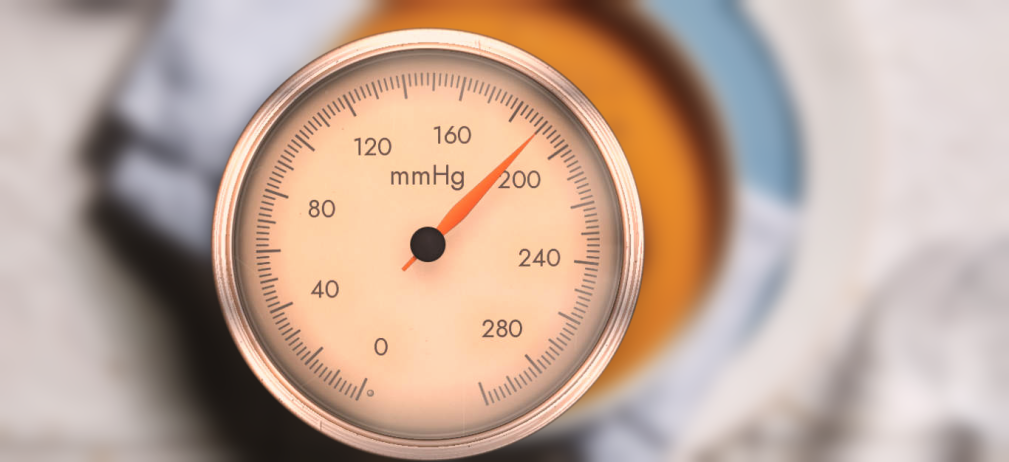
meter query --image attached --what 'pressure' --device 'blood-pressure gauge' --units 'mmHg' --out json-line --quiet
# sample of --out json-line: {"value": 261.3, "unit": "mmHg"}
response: {"value": 190, "unit": "mmHg"}
